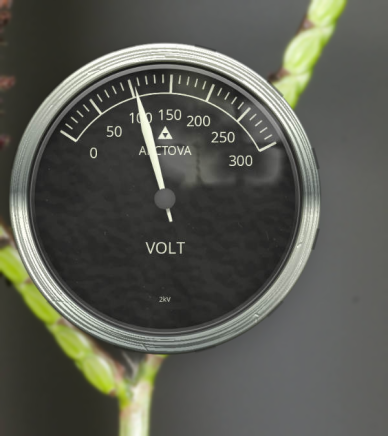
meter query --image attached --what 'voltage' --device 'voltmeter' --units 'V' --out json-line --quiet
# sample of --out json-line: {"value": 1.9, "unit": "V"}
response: {"value": 105, "unit": "V"}
